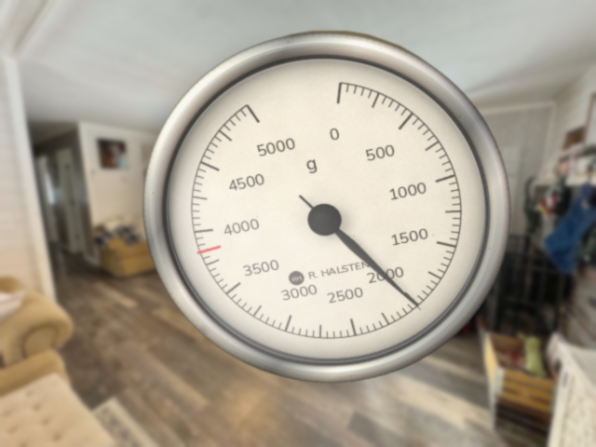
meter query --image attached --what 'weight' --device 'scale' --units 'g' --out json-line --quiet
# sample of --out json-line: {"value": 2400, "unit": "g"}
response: {"value": 2000, "unit": "g"}
